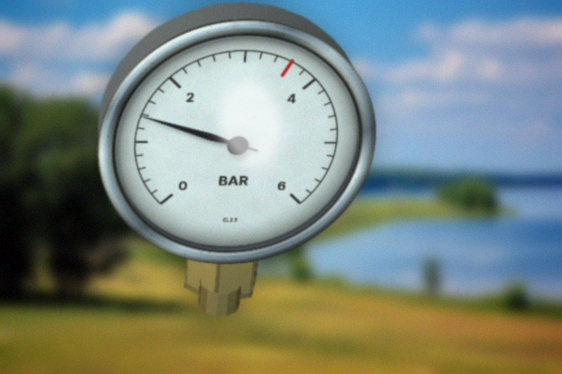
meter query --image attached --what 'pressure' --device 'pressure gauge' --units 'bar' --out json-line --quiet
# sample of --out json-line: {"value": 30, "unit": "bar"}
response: {"value": 1.4, "unit": "bar"}
